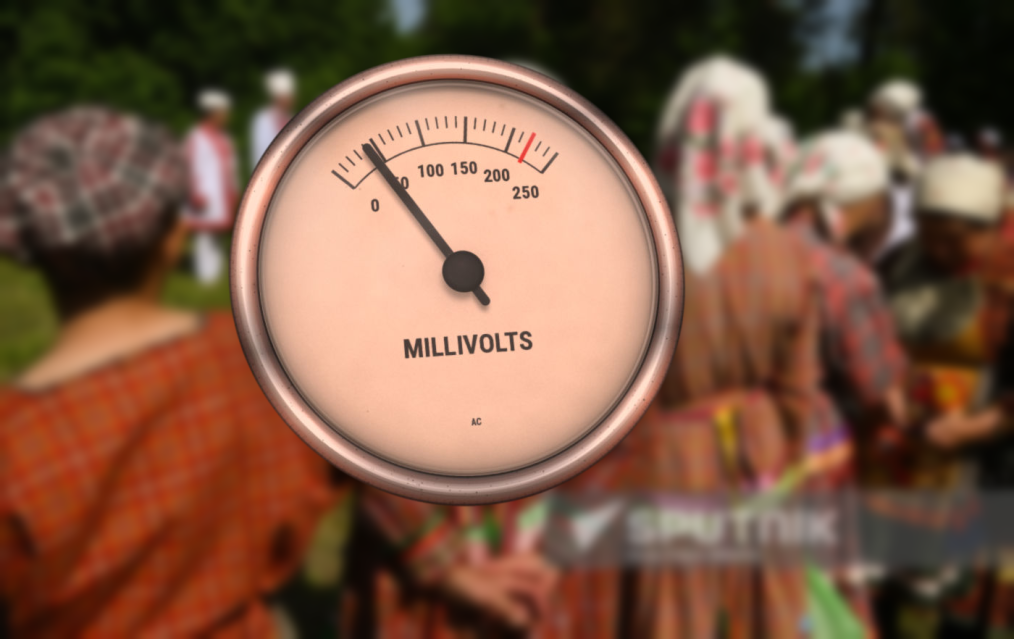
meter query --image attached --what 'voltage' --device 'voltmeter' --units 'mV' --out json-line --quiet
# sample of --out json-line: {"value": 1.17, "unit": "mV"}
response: {"value": 40, "unit": "mV"}
